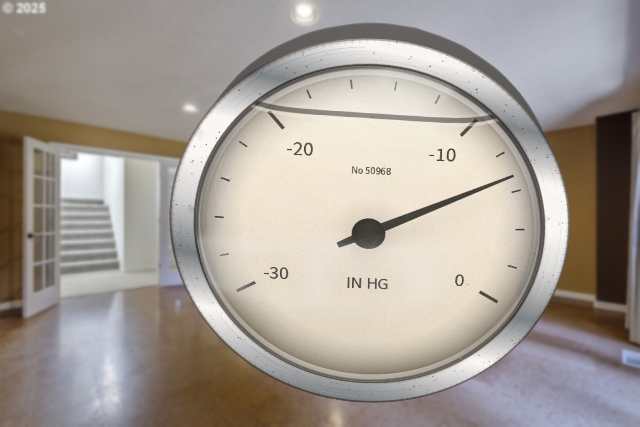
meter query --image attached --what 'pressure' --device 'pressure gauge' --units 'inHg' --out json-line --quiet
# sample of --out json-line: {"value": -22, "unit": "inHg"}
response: {"value": -7, "unit": "inHg"}
